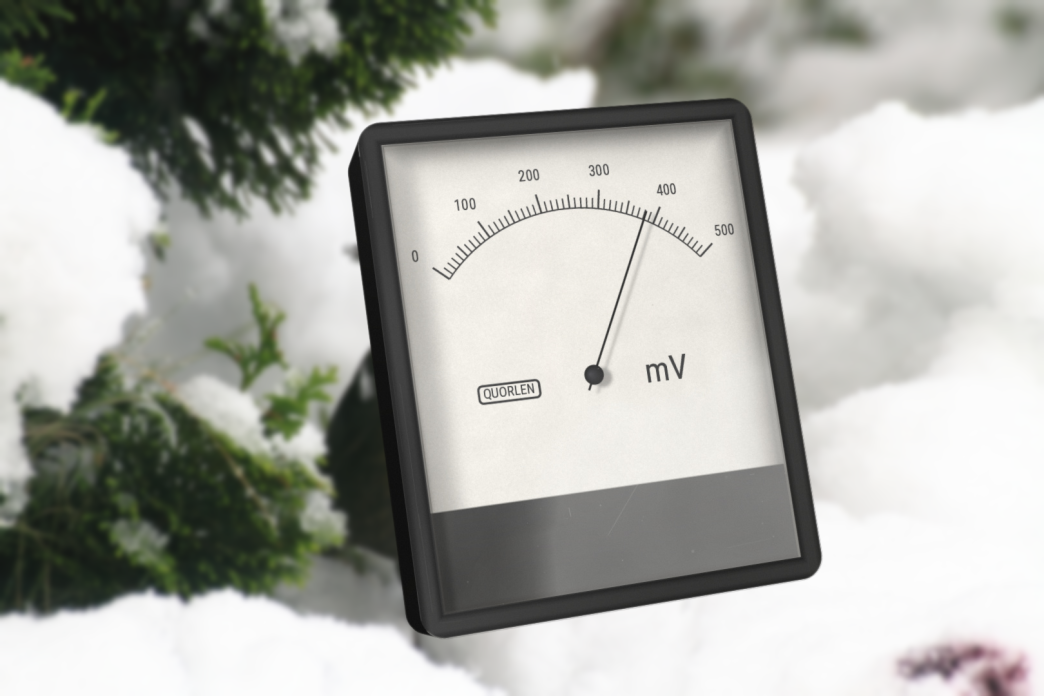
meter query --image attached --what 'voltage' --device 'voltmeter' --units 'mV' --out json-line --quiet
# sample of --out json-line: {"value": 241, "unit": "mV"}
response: {"value": 380, "unit": "mV"}
